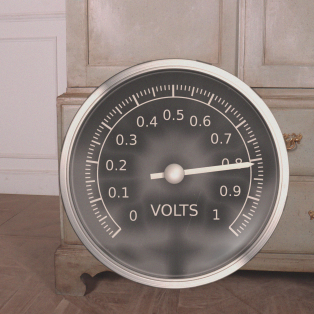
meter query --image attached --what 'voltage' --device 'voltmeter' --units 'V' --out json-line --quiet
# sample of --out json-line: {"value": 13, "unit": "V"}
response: {"value": 0.81, "unit": "V"}
